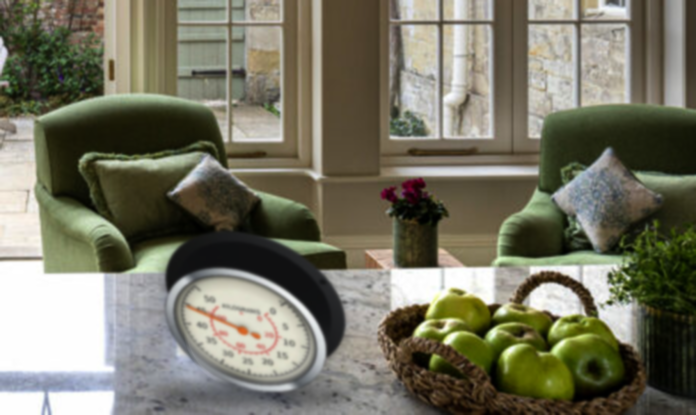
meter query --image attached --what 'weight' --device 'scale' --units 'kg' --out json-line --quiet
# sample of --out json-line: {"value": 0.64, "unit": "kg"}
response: {"value": 45, "unit": "kg"}
